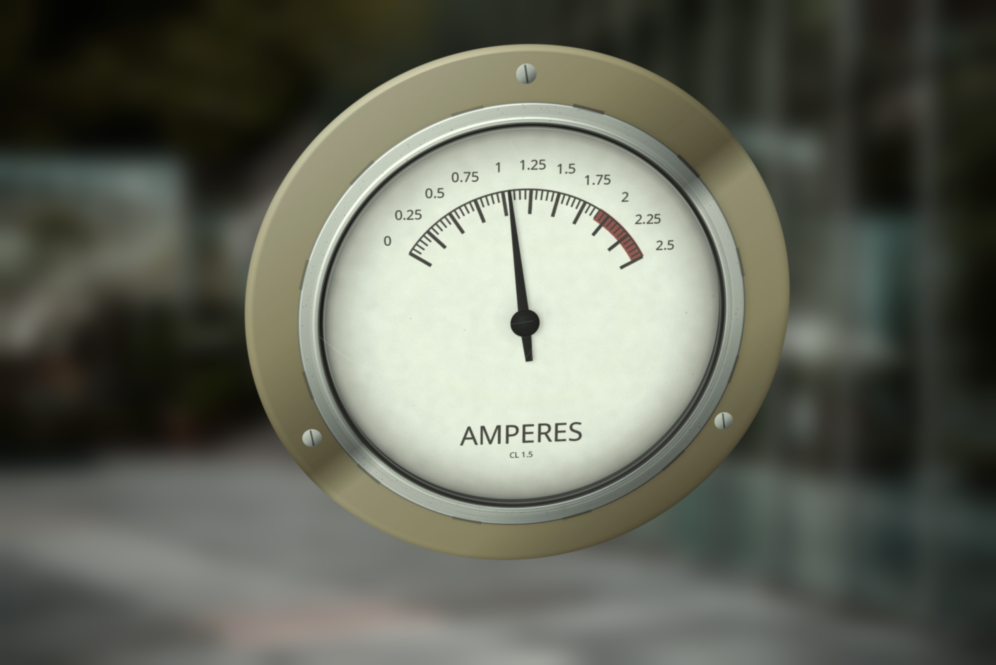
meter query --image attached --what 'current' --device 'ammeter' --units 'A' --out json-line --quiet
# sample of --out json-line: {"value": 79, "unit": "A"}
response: {"value": 1.05, "unit": "A"}
